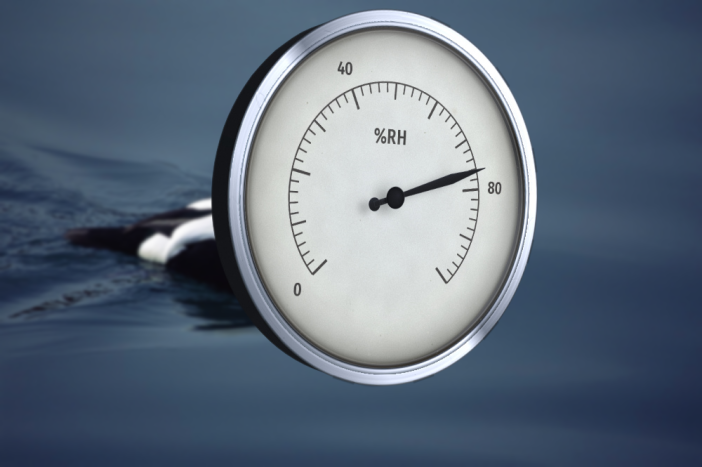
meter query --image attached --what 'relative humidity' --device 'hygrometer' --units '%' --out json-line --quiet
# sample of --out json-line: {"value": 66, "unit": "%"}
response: {"value": 76, "unit": "%"}
